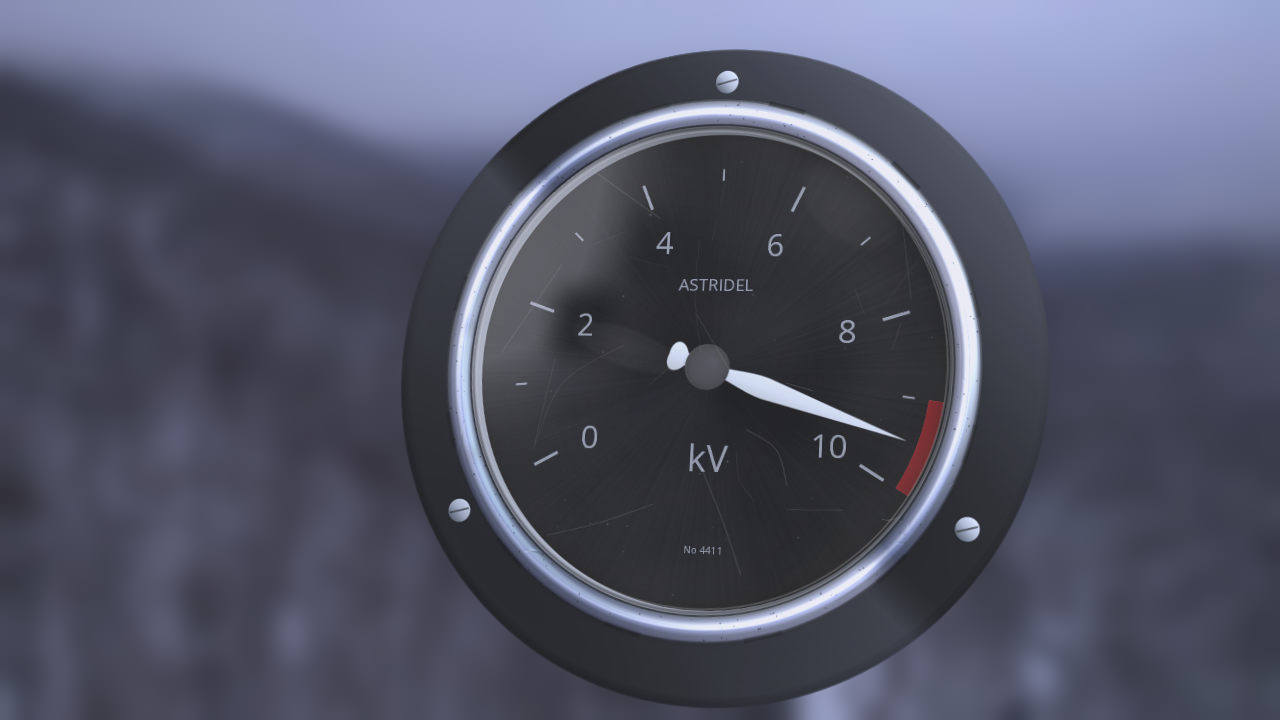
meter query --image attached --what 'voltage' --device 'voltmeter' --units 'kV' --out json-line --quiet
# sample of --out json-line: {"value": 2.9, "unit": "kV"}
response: {"value": 9.5, "unit": "kV"}
